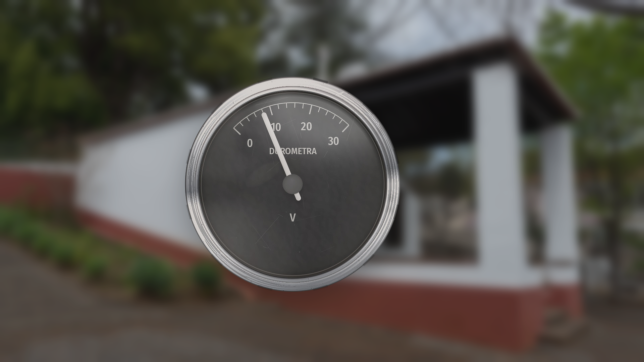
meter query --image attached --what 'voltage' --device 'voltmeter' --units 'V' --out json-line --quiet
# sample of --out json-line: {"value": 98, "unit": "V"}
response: {"value": 8, "unit": "V"}
